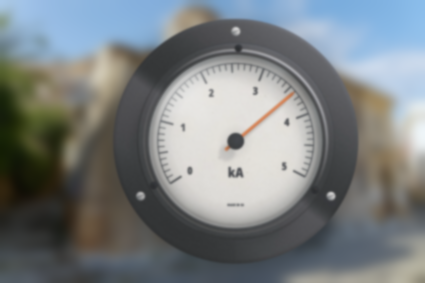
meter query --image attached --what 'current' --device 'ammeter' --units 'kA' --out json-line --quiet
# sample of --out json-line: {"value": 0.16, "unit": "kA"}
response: {"value": 3.6, "unit": "kA"}
